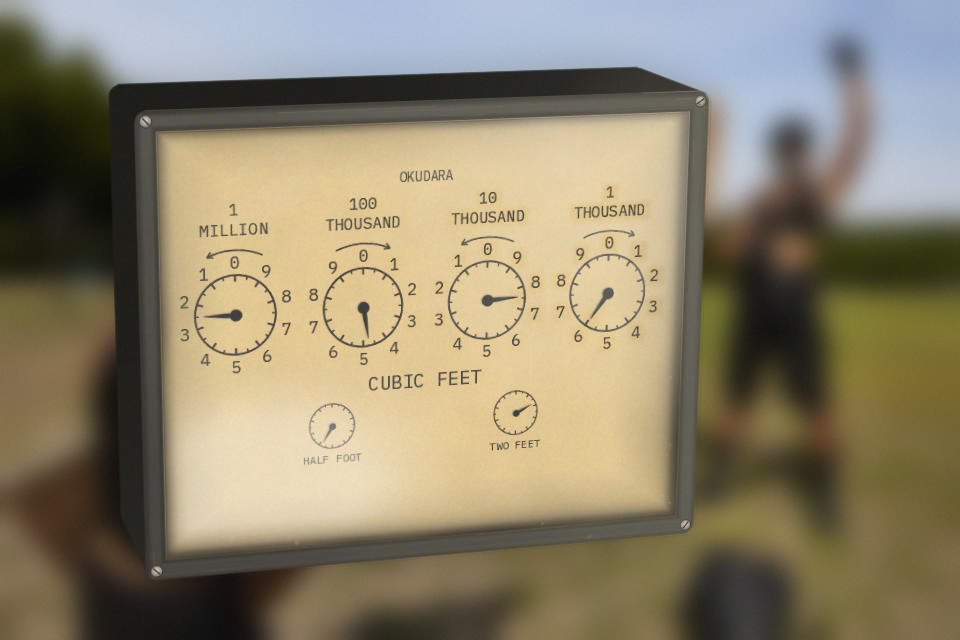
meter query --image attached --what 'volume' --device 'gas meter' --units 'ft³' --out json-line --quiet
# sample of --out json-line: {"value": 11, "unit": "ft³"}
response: {"value": 247600, "unit": "ft³"}
